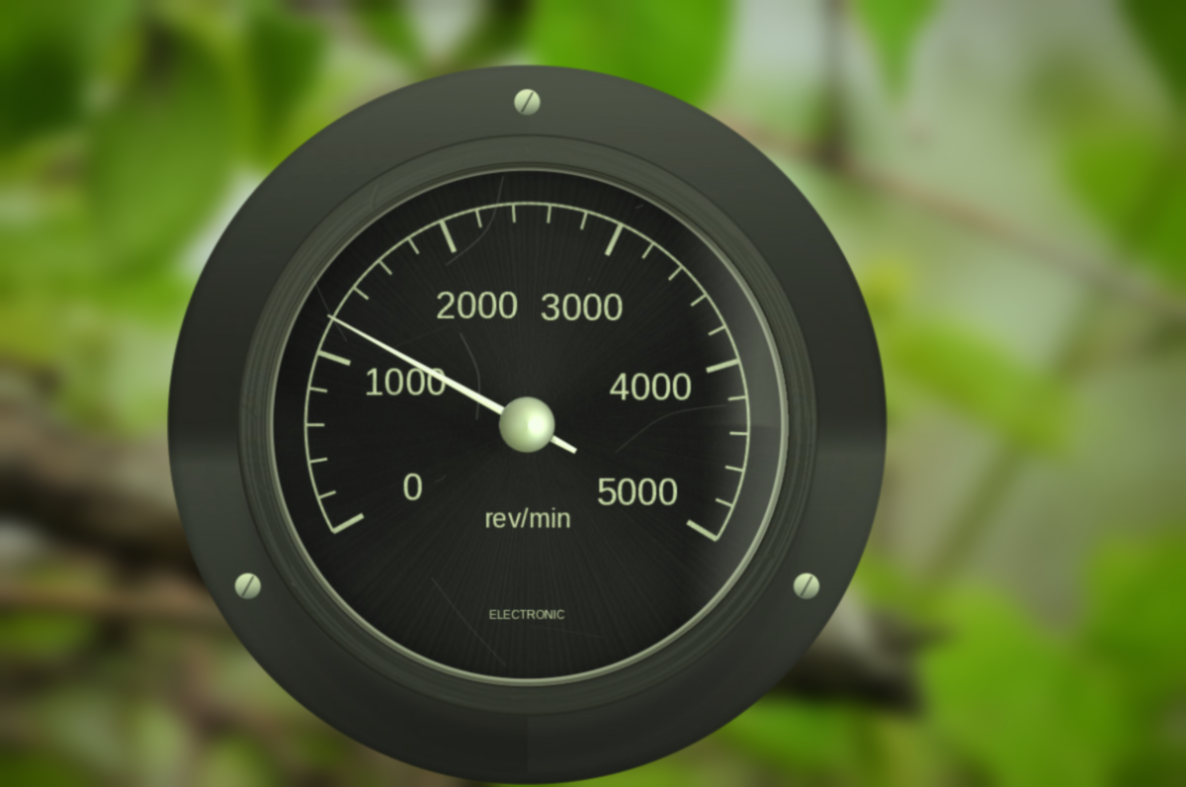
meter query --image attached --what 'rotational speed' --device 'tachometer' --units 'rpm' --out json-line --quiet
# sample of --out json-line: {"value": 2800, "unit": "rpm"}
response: {"value": 1200, "unit": "rpm"}
